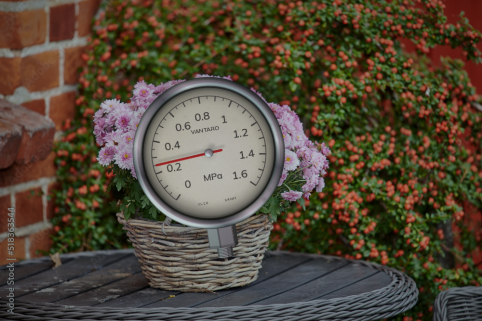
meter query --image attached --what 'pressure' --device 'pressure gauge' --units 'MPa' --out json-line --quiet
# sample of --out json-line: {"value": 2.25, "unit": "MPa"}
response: {"value": 0.25, "unit": "MPa"}
